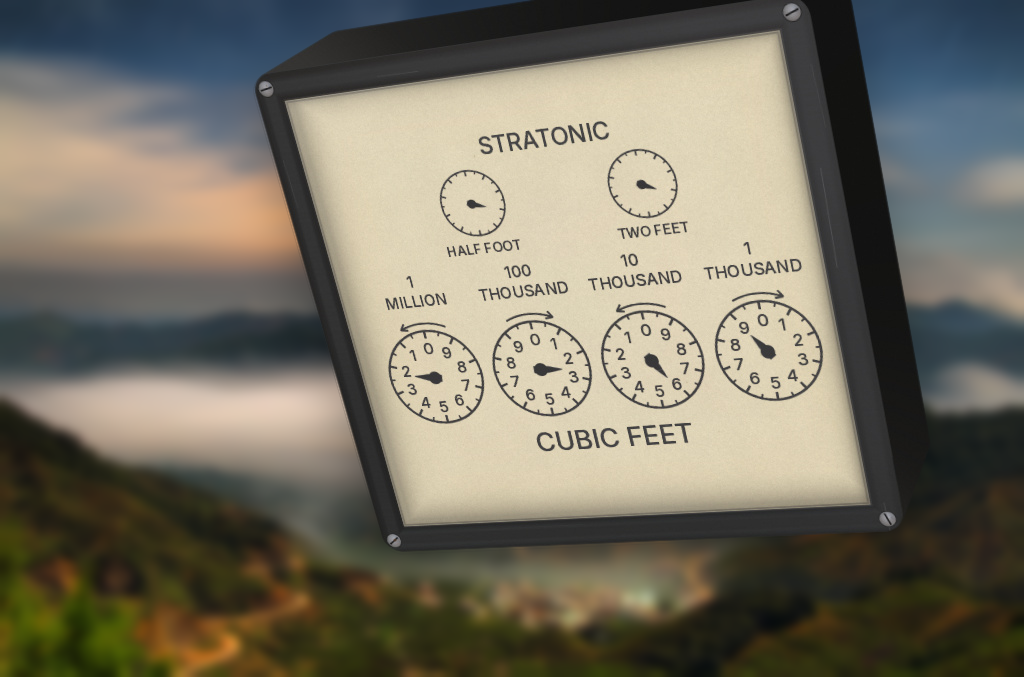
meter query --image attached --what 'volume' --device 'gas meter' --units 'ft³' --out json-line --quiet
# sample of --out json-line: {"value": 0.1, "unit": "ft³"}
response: {"value": 225900, "unit": "ft³"}
